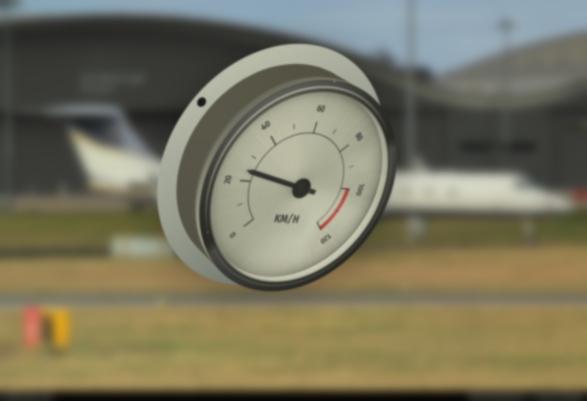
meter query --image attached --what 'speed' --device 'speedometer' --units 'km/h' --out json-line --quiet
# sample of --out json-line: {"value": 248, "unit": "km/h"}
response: {"value": 25, "unit": "km/h"}
